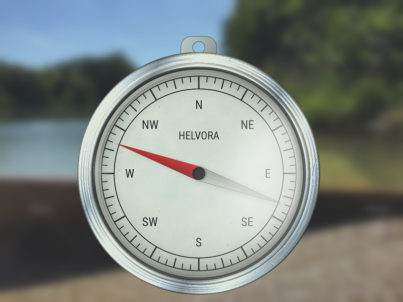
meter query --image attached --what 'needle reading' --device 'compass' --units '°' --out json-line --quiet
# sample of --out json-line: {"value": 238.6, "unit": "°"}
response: {"value": 290, "unit": "°"}
